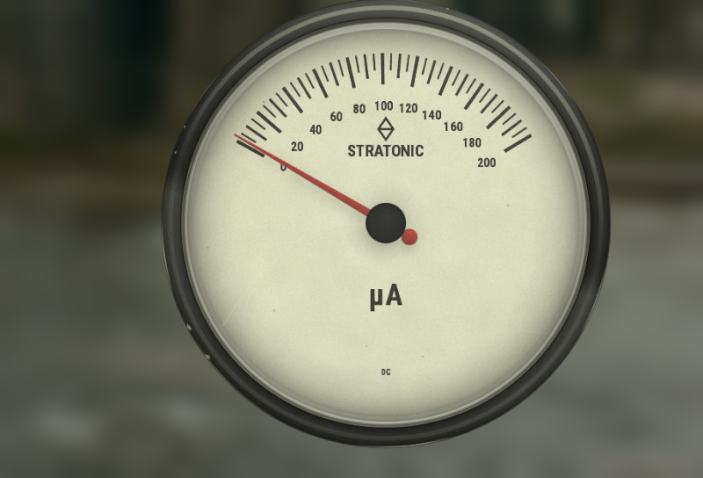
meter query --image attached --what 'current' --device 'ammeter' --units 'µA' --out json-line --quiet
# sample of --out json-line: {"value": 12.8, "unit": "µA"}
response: {"value": 2.5, "unit": "µA"}
